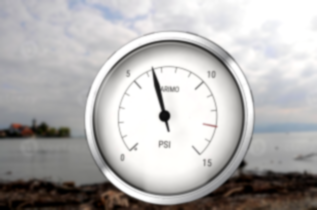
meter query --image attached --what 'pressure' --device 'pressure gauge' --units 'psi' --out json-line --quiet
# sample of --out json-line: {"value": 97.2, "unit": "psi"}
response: {"value": 6.5, "unit": "psi"}
